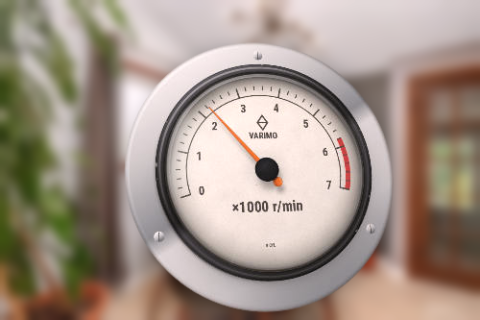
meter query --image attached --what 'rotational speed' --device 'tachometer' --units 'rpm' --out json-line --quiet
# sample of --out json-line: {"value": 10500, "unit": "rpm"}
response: {"value": 2200, "unit": "rpm"}
